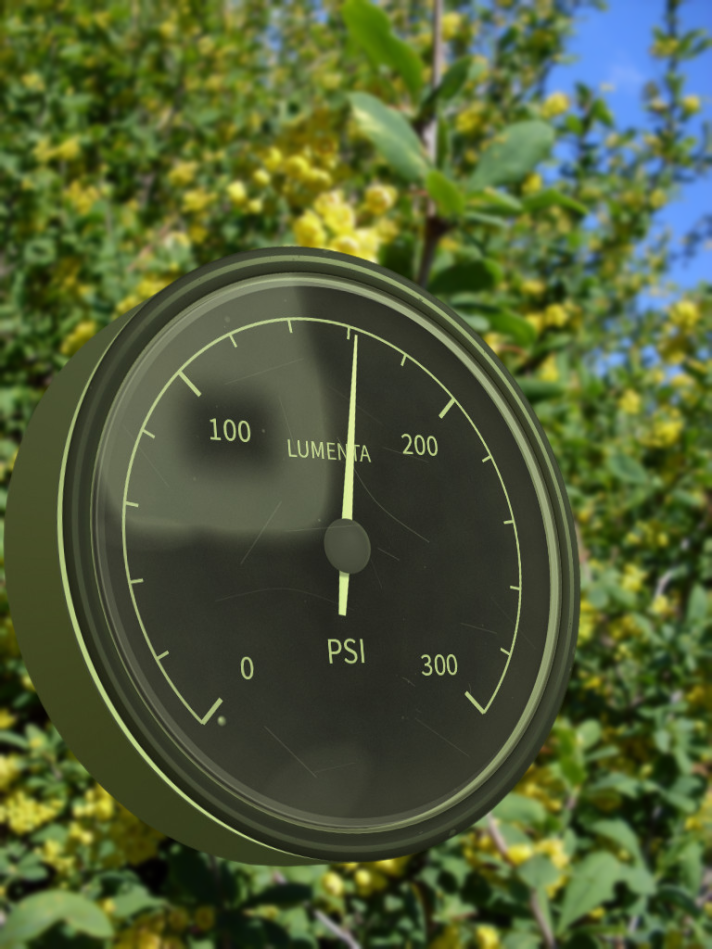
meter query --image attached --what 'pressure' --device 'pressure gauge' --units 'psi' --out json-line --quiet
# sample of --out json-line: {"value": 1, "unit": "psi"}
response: {"value": 160, "unit": "psi"}
